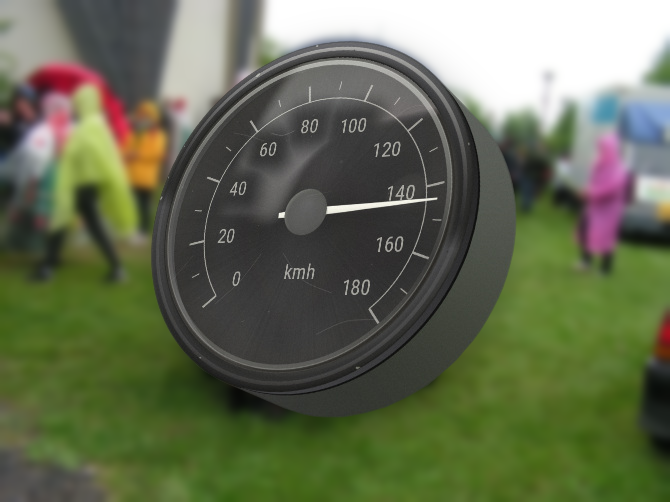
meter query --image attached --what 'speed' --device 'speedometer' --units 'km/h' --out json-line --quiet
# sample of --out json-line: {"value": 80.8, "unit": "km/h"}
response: {"value": 145, "unit": "km/h"}
